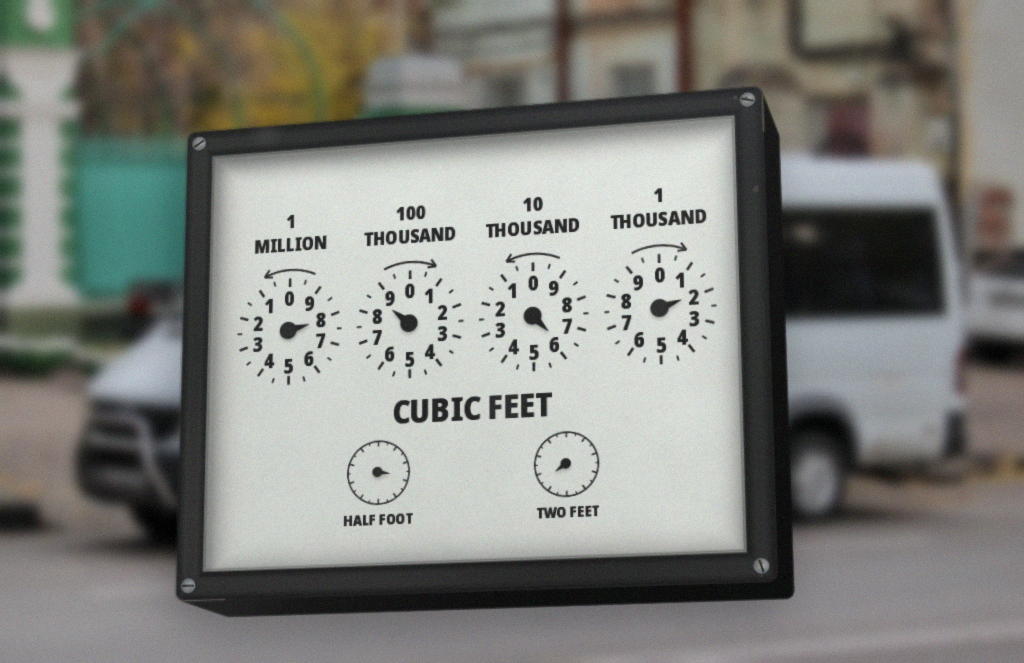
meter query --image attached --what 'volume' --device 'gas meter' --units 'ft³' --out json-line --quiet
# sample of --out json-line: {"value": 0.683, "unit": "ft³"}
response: {"value": 786200, "unit": "ft³"}
